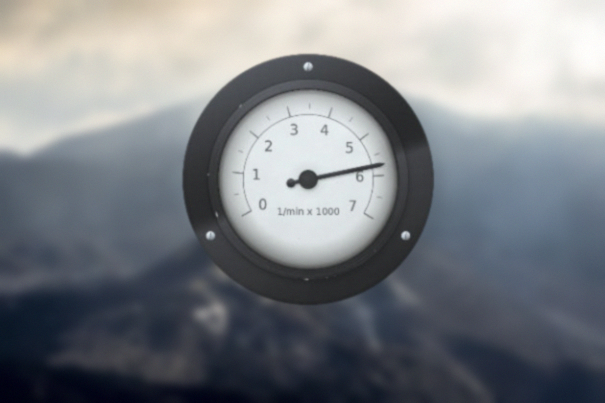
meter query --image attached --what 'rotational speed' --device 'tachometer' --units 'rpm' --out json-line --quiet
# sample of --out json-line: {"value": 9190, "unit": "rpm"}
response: {"value": 5750, "unit": "rpm"}
